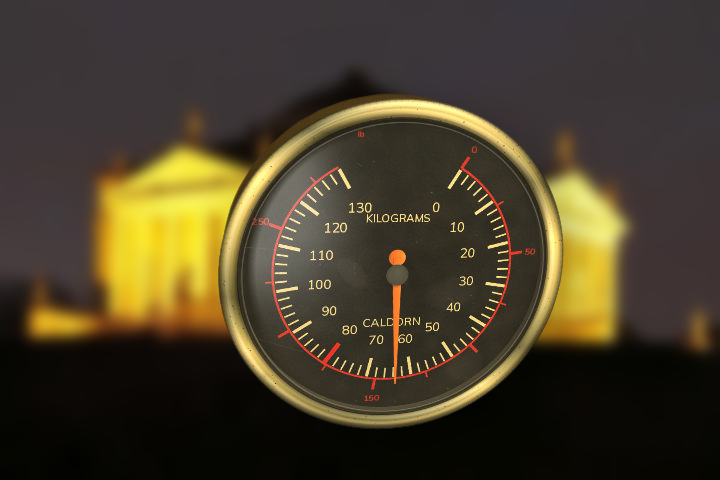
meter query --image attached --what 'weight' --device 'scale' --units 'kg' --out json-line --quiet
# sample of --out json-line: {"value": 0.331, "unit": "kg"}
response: {"value": 64, "unit": "kg"}
